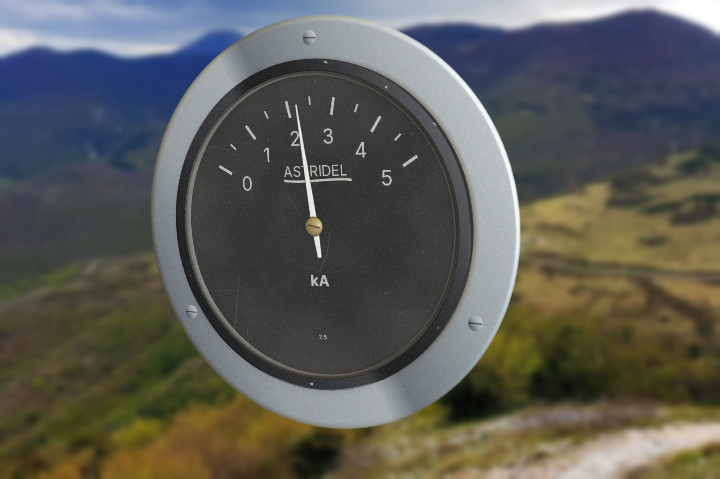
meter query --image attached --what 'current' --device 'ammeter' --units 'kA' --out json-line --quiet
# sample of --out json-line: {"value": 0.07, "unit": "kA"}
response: {"value": 2.25, "unit": "kA"}
